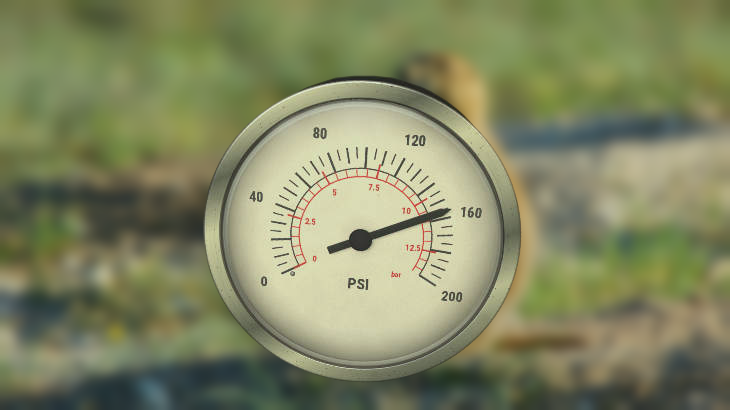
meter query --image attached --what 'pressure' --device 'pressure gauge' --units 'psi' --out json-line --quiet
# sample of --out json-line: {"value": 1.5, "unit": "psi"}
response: {"value": 155, "unit": "psi"}
